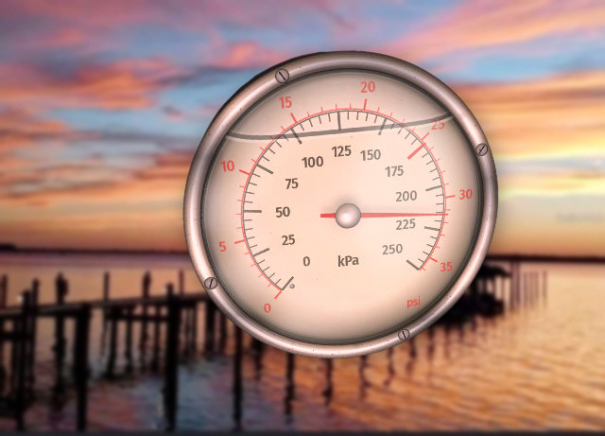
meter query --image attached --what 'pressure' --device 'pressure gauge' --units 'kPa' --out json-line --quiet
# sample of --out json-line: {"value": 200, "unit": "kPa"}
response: {"value": 215, "unit": "kPa"}
